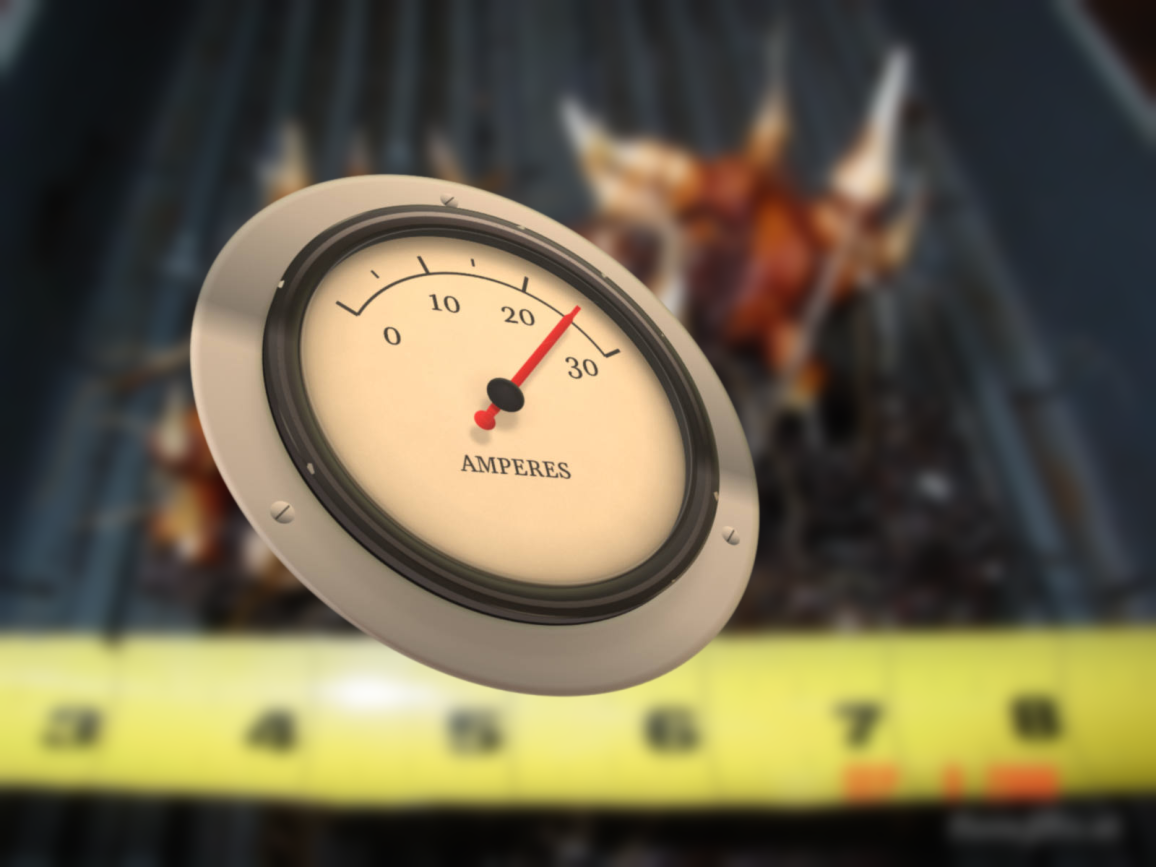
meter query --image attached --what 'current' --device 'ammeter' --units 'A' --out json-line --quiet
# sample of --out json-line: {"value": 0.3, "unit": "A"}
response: {"value": 25, "unit": "A"}
